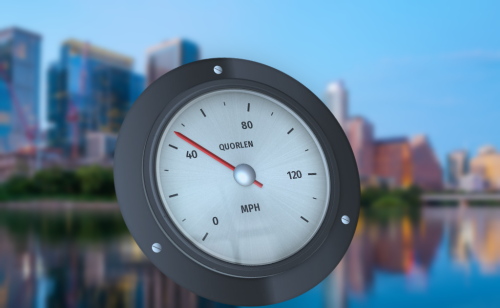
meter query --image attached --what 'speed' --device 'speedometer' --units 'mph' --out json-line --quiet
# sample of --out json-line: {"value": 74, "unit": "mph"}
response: {"value": 45, "unit": "mph"}
